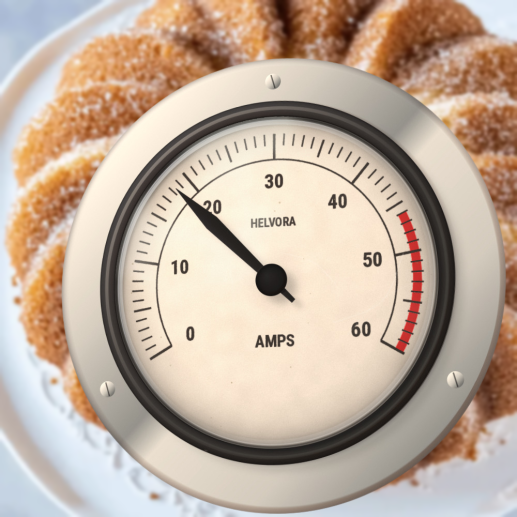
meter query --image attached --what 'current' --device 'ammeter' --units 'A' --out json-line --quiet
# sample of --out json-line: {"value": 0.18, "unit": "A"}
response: {"value": 18.5, "unit": "A"}
